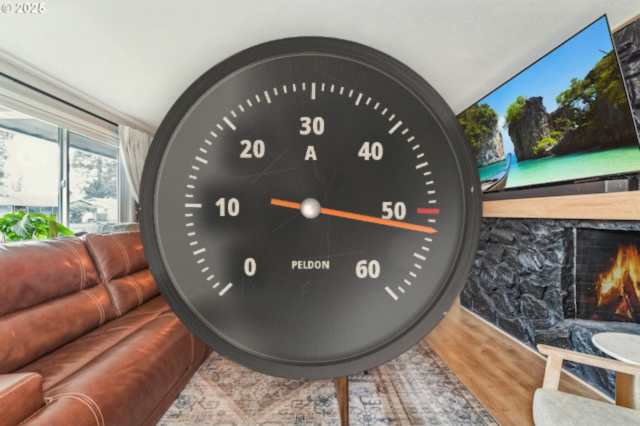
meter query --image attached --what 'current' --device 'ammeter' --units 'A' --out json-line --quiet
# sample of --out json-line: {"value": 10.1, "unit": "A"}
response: {"value": 52, "unit": "A"}
